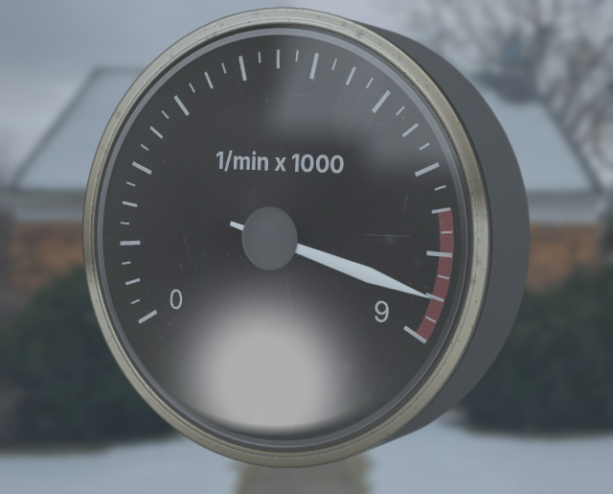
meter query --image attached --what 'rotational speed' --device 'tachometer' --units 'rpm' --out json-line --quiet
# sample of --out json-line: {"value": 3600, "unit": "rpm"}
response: {"value": 8500, "unit": "rpm"}
